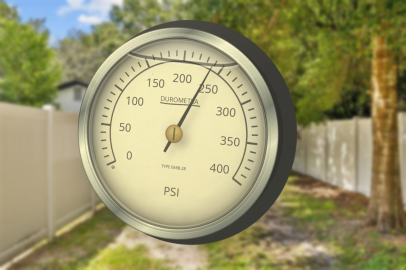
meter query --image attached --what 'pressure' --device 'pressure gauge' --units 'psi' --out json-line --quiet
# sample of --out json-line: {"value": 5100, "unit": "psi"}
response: {"value": 240, "unit": "psi"}
